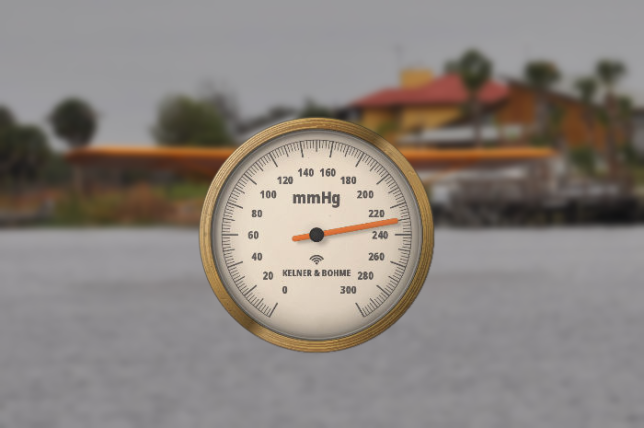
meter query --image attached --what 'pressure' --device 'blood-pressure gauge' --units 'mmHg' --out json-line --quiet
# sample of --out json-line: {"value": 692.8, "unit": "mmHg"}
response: {"value": 230, "unit": "mmHg"}
